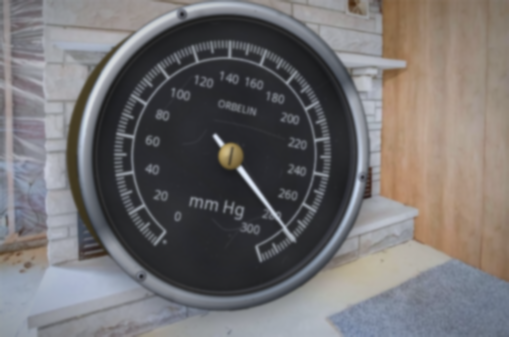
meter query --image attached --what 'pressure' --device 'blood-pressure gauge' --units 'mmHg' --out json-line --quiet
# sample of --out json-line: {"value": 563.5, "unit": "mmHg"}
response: {"value": 280, "unit": "mmHg"}
